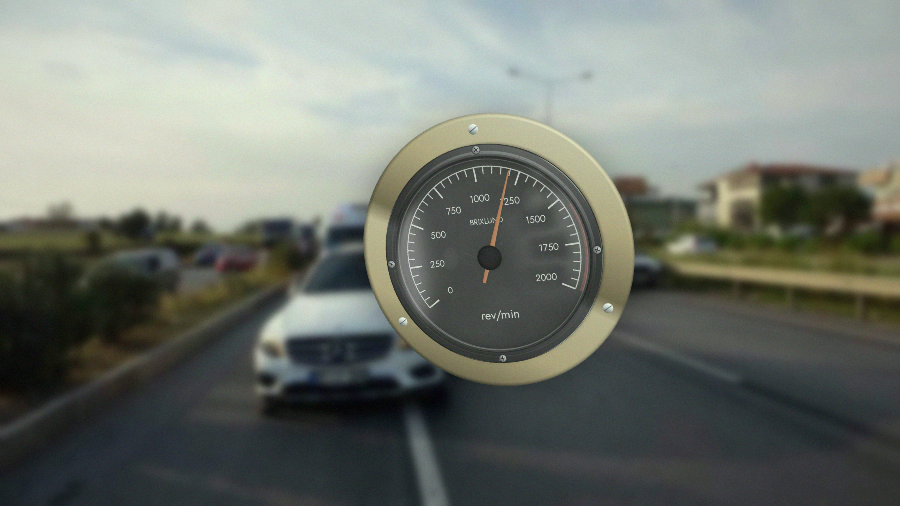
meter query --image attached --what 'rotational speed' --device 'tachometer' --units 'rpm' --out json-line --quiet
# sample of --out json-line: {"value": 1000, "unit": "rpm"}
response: {"value": 1200, "unit": "rpm"}
